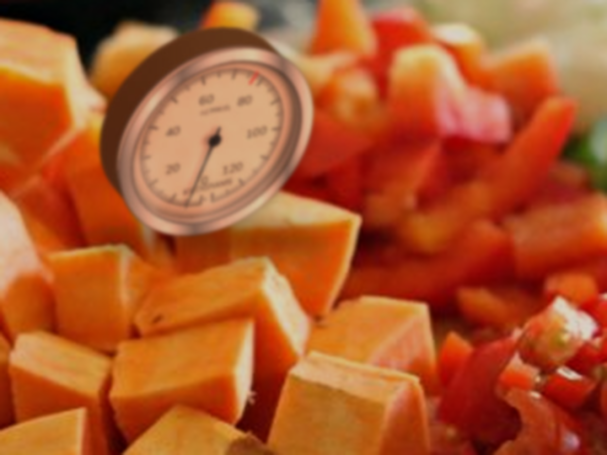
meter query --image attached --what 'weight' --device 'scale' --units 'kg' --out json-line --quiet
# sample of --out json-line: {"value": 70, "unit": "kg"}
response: {"value": 5, "unit": "kg"}
